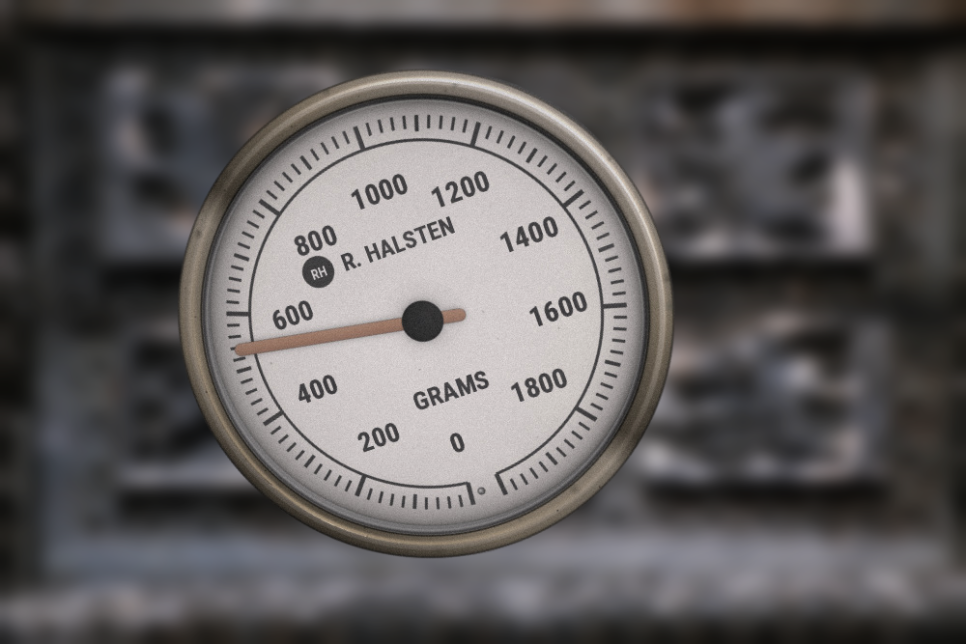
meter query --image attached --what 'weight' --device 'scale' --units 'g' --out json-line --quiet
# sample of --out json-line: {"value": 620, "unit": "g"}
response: {"value": 540, "unit": "g"}
